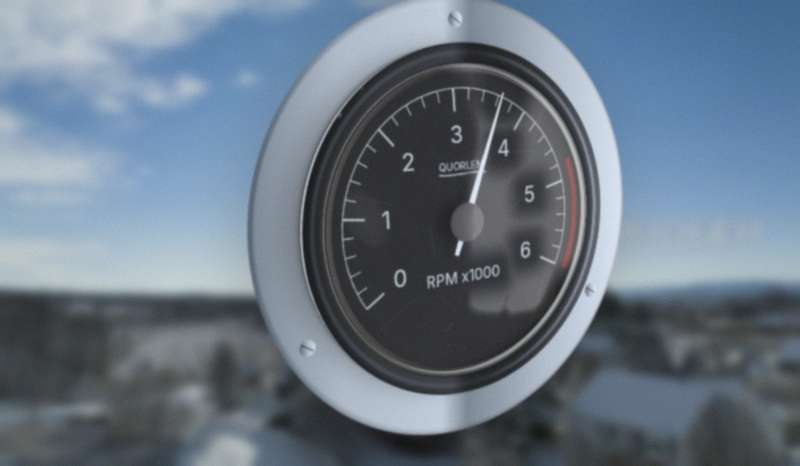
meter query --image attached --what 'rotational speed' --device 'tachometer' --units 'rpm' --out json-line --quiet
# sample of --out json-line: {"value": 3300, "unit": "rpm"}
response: {"value": 3600, "unit": "rpm"}
